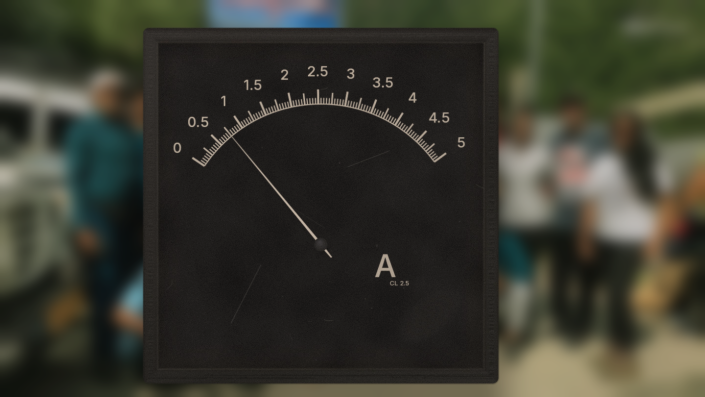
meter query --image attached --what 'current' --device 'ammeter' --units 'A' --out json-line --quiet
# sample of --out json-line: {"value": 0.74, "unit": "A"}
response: {"value": 0.75, "unit": "A"}
